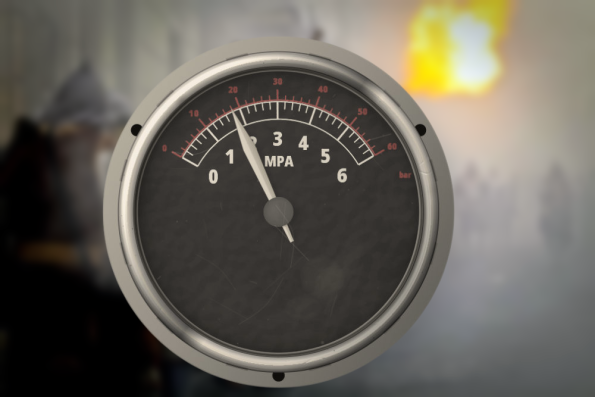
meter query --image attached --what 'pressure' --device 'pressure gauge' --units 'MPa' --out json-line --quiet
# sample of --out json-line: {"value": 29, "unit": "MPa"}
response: {"value": 1.8, "unit": "MPa"}
